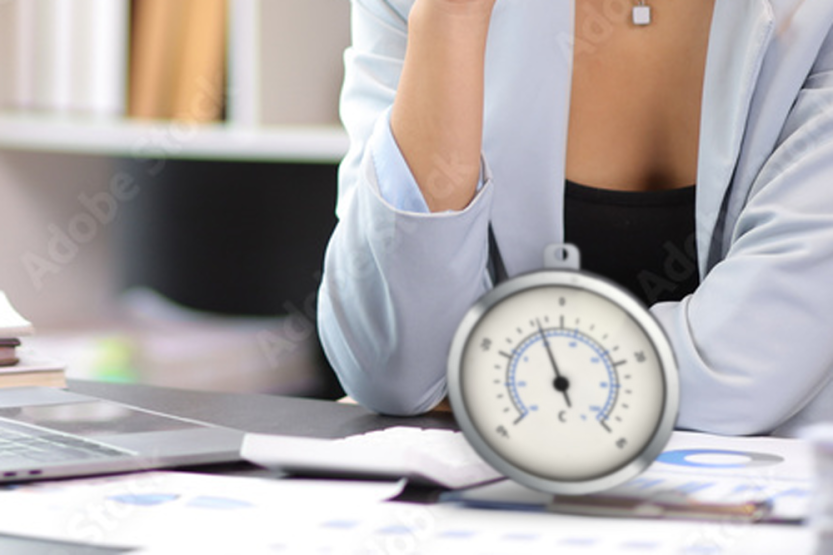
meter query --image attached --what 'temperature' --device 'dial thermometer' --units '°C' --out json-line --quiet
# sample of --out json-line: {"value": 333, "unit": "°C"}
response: {"value": -6, "unit": "°C"}
